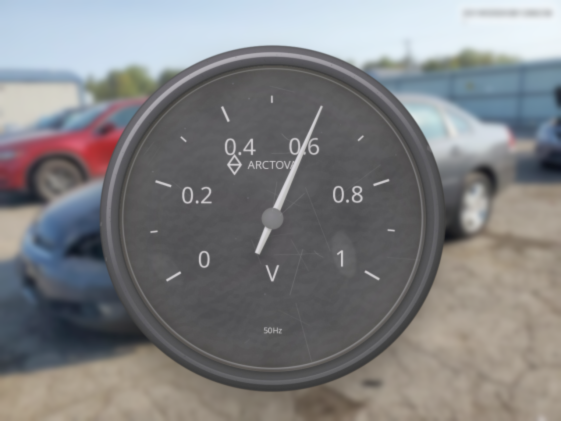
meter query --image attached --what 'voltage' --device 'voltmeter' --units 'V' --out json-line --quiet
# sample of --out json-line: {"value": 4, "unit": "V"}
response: {"value": 0.6, "unit": "V"}
